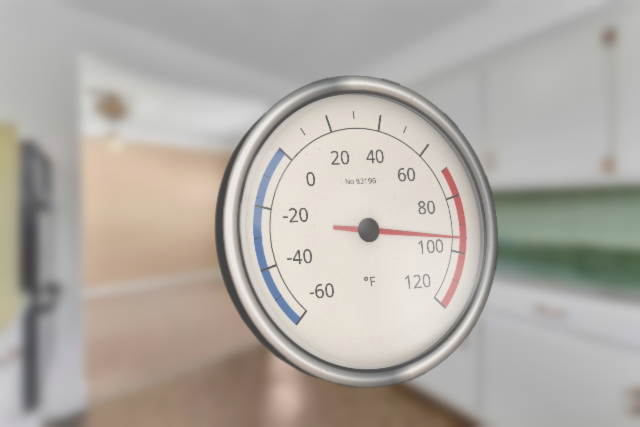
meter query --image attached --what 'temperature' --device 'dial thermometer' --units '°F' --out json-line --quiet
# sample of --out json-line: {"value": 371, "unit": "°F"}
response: {"value": 95, "unit": "°F"}
